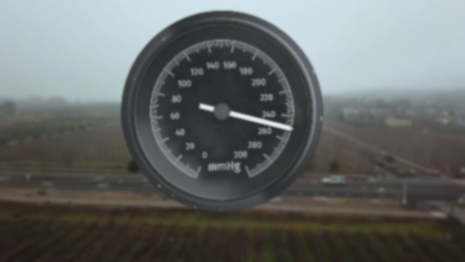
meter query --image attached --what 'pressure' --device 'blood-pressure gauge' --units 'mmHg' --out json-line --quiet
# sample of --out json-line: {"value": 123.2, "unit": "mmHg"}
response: {"value": 250, "unit": "mmHg"}
